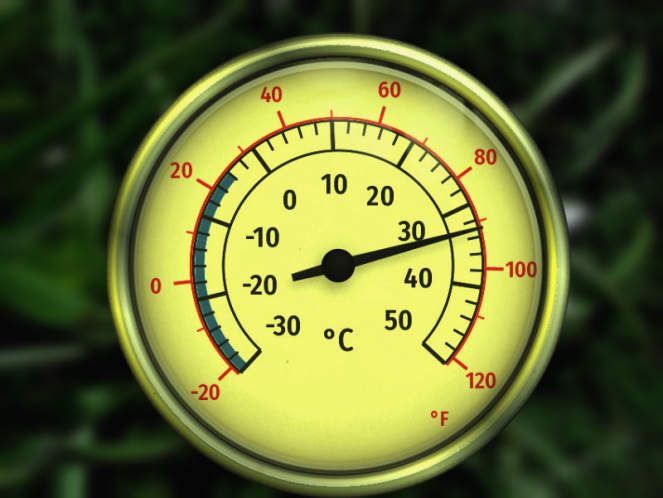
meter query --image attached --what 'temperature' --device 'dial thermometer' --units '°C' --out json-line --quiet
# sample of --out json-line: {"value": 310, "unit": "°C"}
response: {"value": 33, "unit": "°C"}
